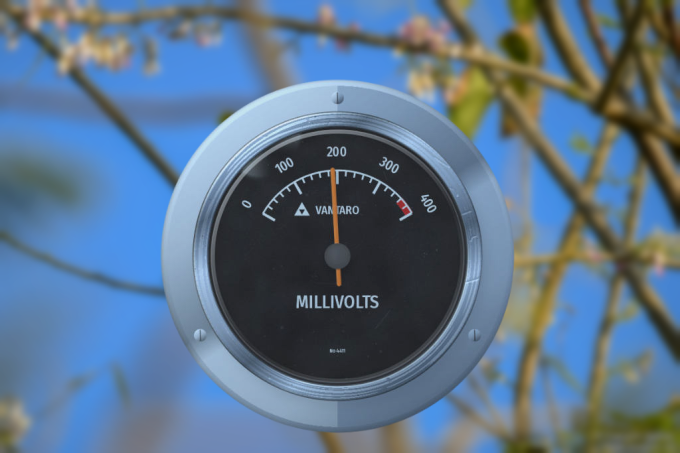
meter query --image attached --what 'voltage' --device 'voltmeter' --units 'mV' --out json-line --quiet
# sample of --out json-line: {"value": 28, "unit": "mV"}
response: {"value": 190, "unit": "mV"}
